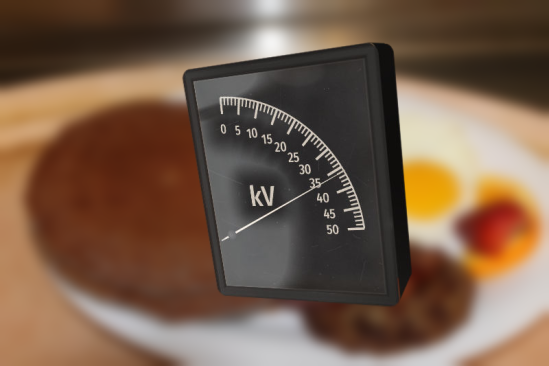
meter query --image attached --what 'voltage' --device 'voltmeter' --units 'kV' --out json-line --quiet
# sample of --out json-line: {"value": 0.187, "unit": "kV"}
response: {"value": 36, "unit": "kV"}
